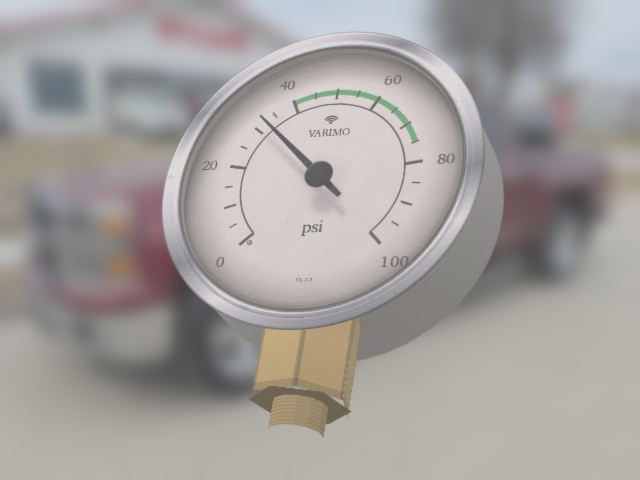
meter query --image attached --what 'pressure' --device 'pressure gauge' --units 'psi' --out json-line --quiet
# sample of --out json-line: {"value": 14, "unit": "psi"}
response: {"value": 32.5, "unit": "psi"}
